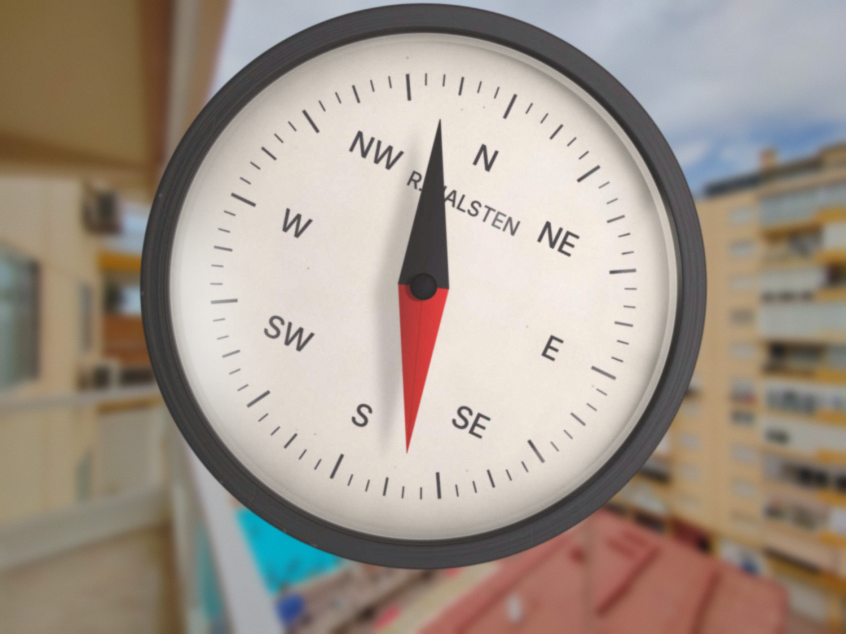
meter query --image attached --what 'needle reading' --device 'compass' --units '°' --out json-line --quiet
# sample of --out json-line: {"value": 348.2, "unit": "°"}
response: {"value": 160, "unit": "°"}
